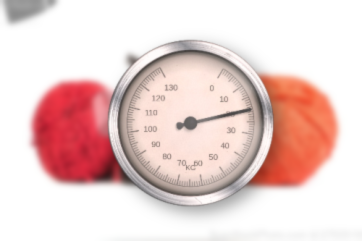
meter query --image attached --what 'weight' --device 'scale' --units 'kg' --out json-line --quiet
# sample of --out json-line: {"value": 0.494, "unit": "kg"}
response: {"value": 20, "unit": "kg"}
